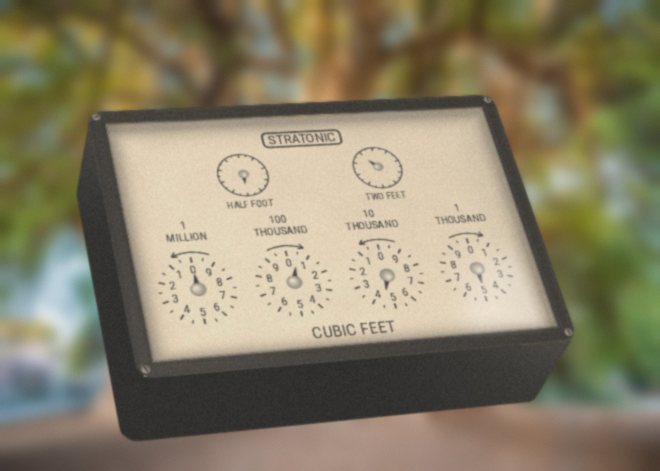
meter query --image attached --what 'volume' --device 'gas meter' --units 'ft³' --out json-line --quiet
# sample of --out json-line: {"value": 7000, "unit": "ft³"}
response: {"value": 4500, "unit": "ft³"}
